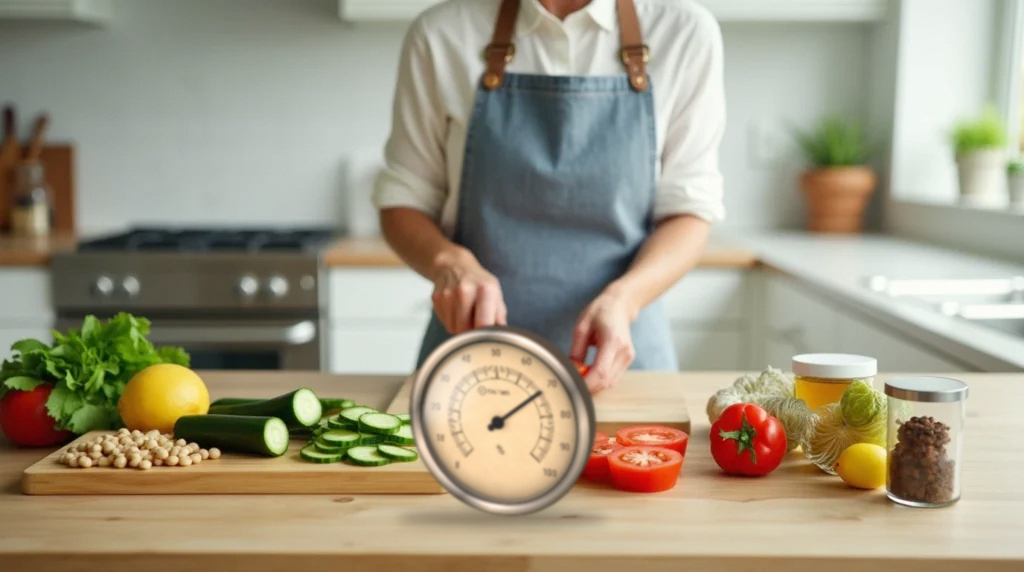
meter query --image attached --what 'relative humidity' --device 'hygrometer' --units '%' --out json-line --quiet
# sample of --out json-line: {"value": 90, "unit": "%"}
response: {"value": 70, "unit": "%"}
